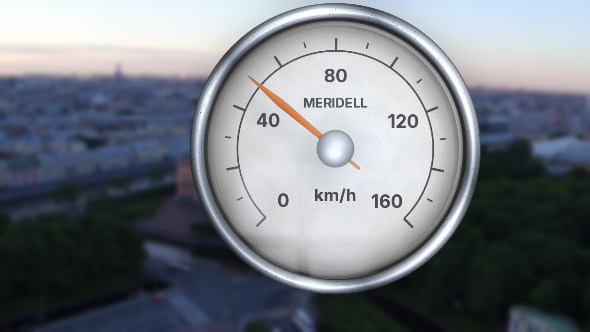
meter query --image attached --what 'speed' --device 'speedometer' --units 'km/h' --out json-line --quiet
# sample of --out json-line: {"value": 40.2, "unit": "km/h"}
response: {"value": 50, "unit": "km/h"}
